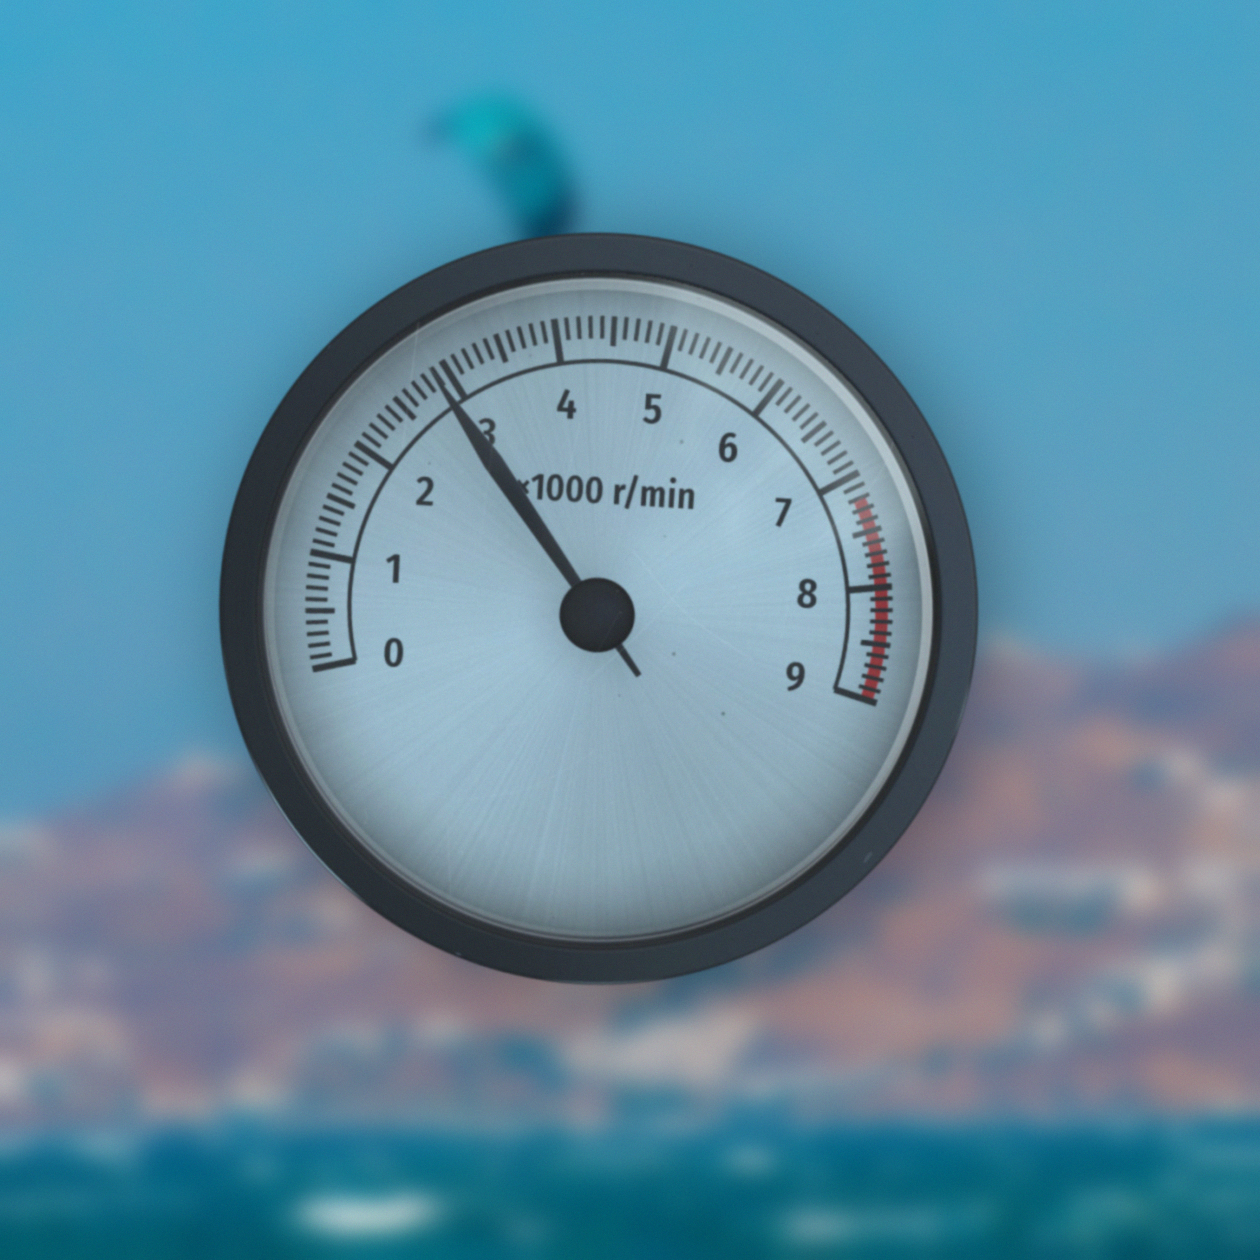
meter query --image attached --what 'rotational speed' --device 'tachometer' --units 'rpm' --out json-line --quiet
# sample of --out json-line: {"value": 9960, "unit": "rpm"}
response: {"value": 2900, "unit": "rpm"}
